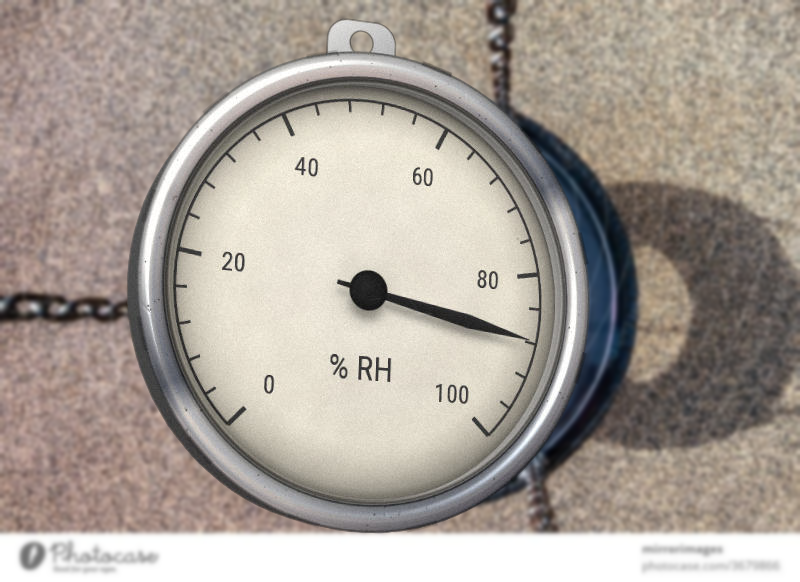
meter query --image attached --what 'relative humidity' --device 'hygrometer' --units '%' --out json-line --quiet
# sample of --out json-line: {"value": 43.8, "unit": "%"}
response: {"value": 88, "unit": "%"}
